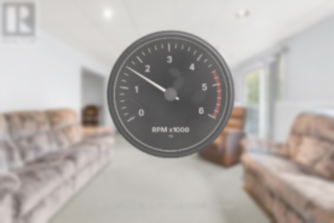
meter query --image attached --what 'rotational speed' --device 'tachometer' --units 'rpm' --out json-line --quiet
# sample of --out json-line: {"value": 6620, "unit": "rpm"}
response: {"value": 1600, "unit": "rpm"}
